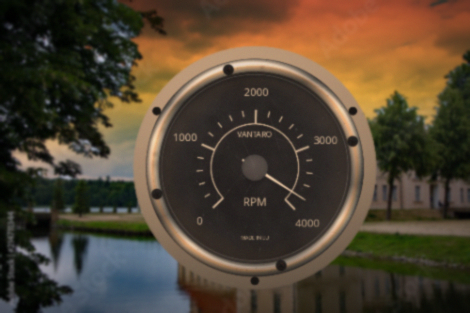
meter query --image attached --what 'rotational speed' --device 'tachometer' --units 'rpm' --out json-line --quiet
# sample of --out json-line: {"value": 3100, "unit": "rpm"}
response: {"value": 3800, "unit": "rpm"}
